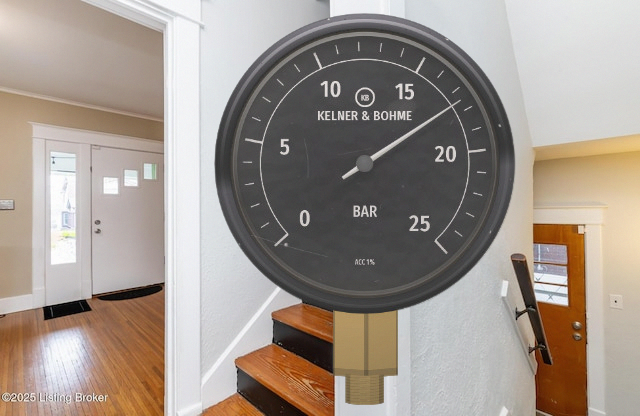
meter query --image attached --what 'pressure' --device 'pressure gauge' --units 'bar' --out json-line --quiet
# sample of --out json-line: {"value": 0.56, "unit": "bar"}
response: {"value": 17.5, "unit": "bar"}
